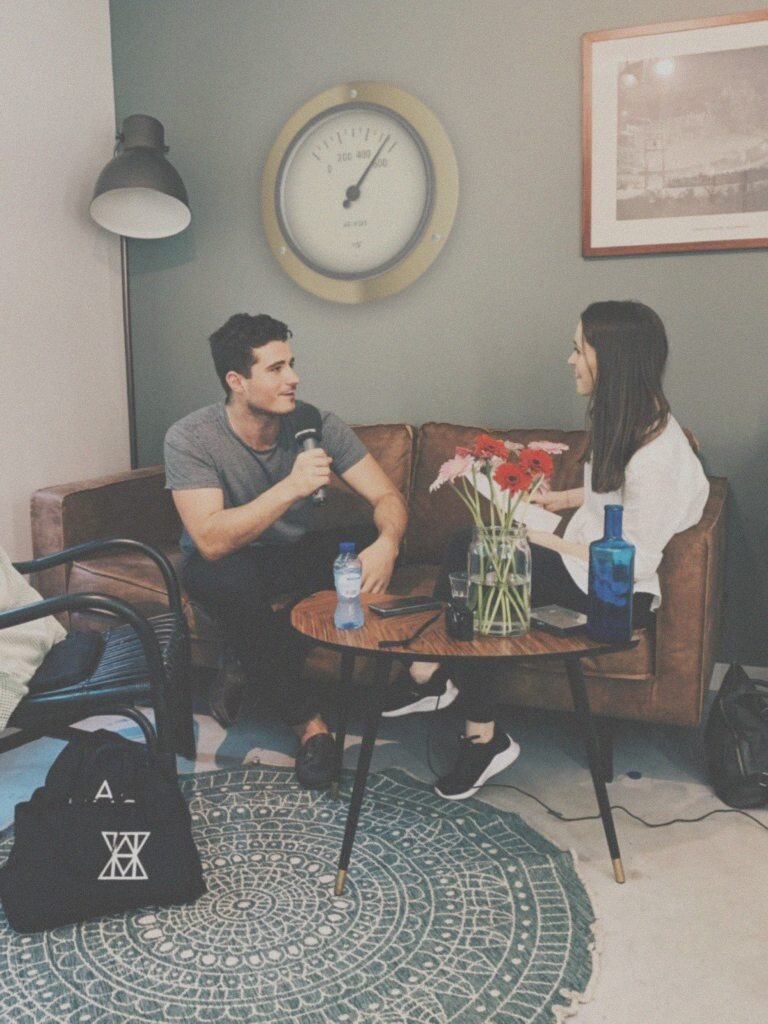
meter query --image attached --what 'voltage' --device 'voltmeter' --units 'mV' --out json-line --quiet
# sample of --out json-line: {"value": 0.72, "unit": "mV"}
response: {"value": 550, "unit": "mV"}
